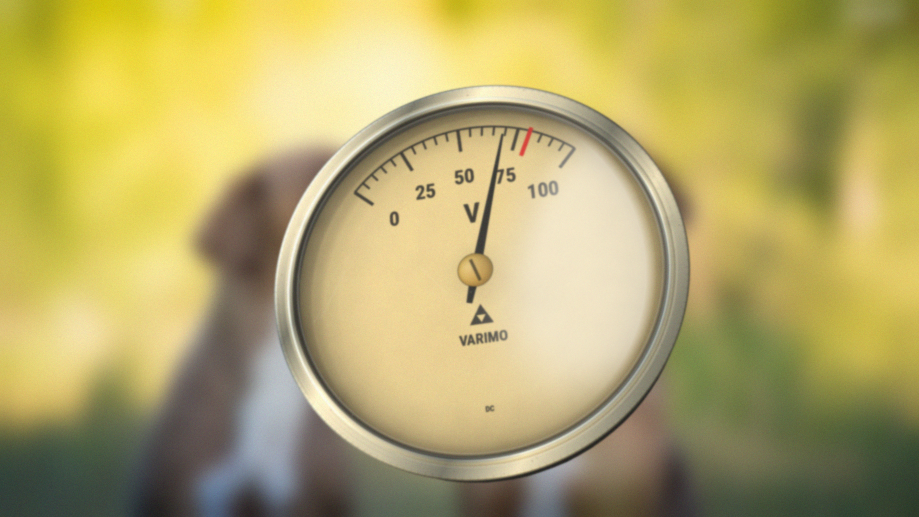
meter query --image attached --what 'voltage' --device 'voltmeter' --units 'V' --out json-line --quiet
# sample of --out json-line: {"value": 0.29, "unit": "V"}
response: {"value": 70, "unit": "V"}
